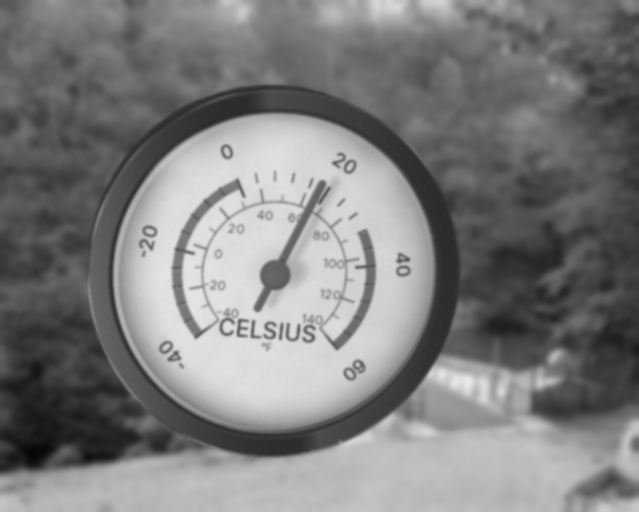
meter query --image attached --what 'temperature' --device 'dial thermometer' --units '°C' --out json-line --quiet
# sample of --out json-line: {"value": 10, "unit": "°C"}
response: {"value": 18, "unit": "°C"}
